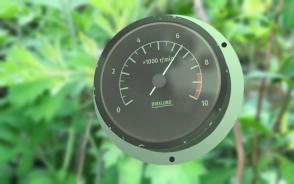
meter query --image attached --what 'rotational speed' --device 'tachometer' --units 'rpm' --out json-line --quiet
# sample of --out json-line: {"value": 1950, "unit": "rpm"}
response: {"value": 6500, "unit": "rpm"}
